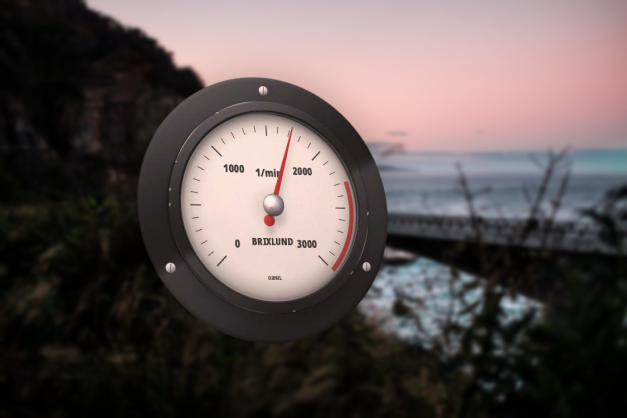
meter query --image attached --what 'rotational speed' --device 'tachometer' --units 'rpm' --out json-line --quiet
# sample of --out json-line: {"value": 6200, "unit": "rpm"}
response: {"value": 1700, "unit": "rpm"}
